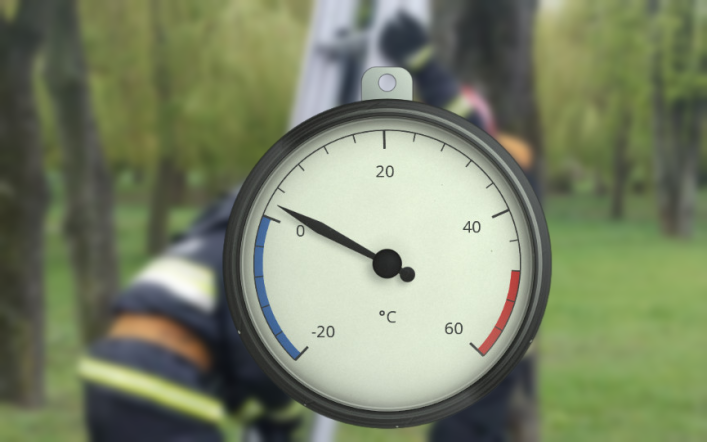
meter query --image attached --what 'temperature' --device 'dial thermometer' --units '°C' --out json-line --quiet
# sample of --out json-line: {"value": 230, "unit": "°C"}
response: {"value": 2, "unit": "°C"}
